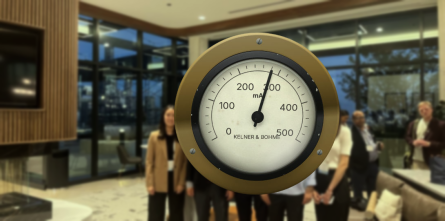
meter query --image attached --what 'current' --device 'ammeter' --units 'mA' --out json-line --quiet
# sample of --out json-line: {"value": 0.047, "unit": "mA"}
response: {"value": 280, "unit": "mA"}
